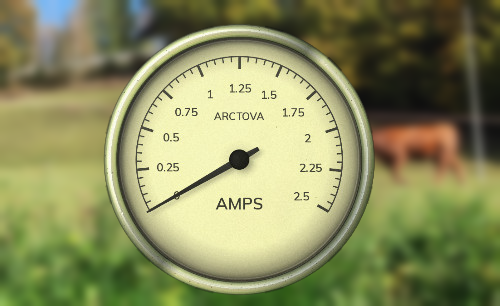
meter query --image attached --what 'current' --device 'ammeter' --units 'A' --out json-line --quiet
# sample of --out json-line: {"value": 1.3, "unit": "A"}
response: {"value": 0, "unit": "A"}
